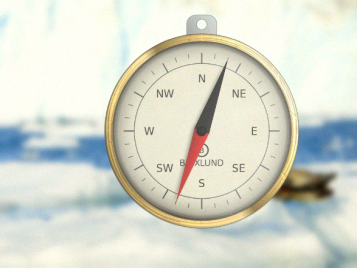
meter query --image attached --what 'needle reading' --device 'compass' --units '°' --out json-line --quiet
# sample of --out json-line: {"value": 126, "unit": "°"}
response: {"value": 200, "unit": "°"}
